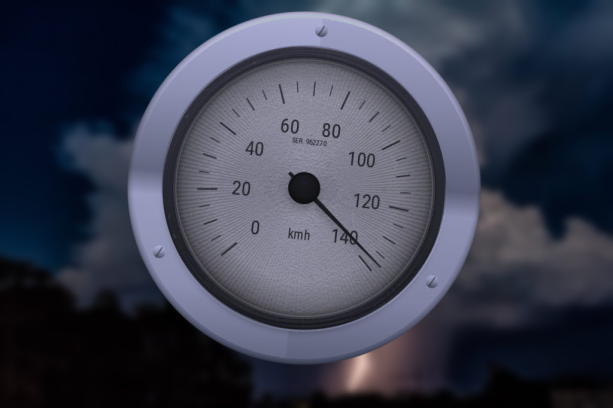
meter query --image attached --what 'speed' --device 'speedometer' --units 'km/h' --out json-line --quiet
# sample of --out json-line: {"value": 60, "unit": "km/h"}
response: {"value": 137.5, "unit": "km/h"}
